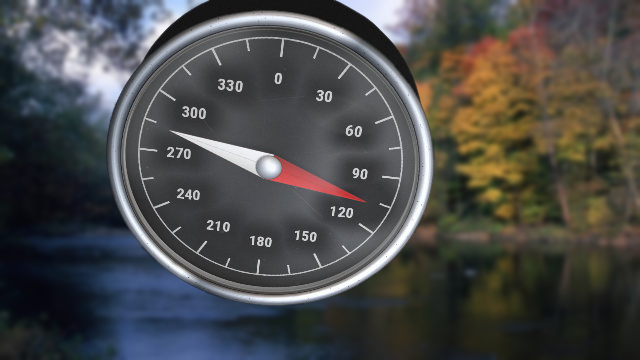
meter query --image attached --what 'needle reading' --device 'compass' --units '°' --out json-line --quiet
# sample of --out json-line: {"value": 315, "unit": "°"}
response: {"value": 105, "unit": "°"}
